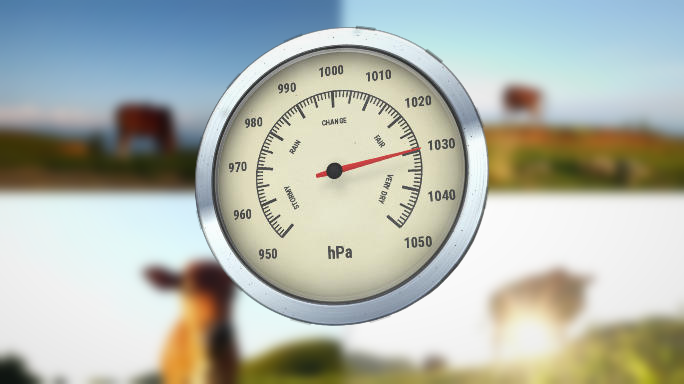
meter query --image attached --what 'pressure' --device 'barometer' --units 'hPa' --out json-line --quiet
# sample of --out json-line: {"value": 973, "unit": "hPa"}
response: {"value": 1030, "unit": "hPa"}
